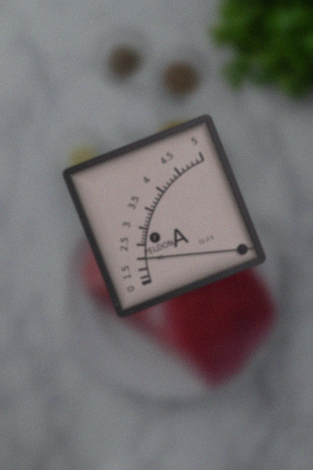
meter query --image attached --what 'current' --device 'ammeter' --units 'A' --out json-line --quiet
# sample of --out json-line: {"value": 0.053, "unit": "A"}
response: {"value": 2, "unit": "A"}
